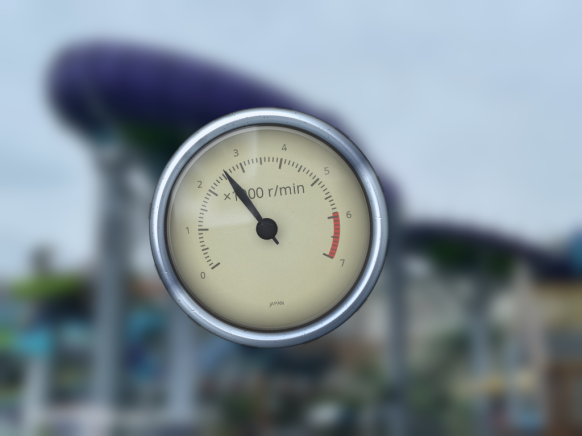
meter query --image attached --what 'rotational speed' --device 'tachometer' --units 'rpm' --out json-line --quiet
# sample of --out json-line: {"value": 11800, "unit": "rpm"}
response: {"value": 2600, "unit": "rpm"}
